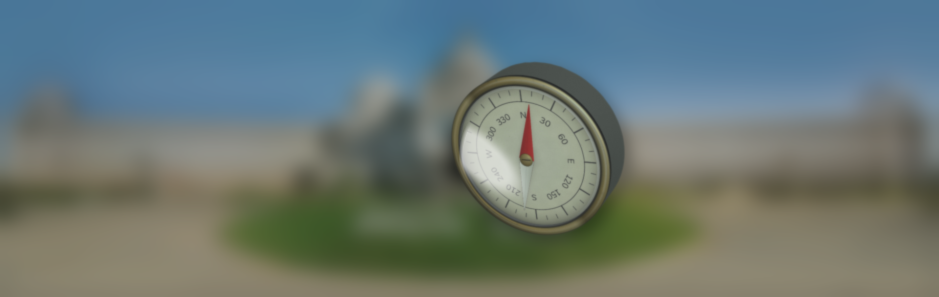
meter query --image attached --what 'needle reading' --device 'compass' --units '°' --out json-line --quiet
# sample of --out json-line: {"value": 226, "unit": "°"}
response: {"value": 10, "unit": "°"}
